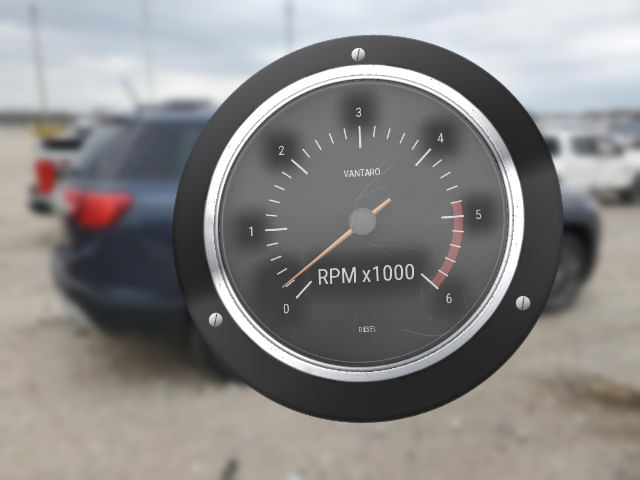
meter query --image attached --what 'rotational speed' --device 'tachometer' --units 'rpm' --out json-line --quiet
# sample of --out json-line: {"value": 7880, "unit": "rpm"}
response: {"value": 200, "unit": "rpm"}
